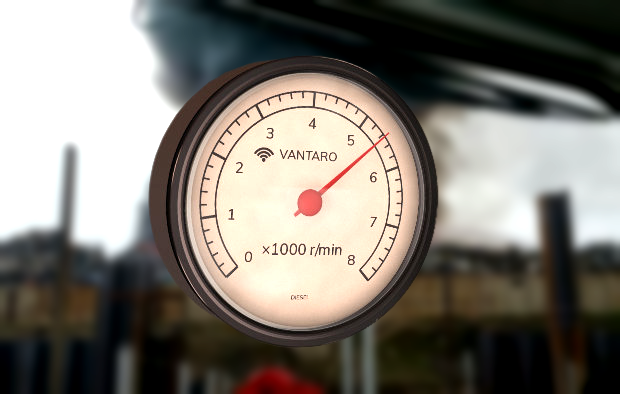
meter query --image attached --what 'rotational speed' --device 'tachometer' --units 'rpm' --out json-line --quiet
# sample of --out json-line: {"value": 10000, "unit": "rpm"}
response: {"value": 5400, "unit": "rpm"}
